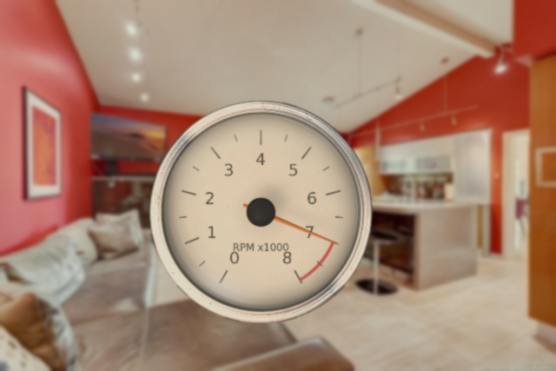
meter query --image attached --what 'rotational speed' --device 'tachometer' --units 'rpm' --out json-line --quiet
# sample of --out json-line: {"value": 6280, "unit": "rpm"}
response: {"value": 7000, "unit": "rpm"}
